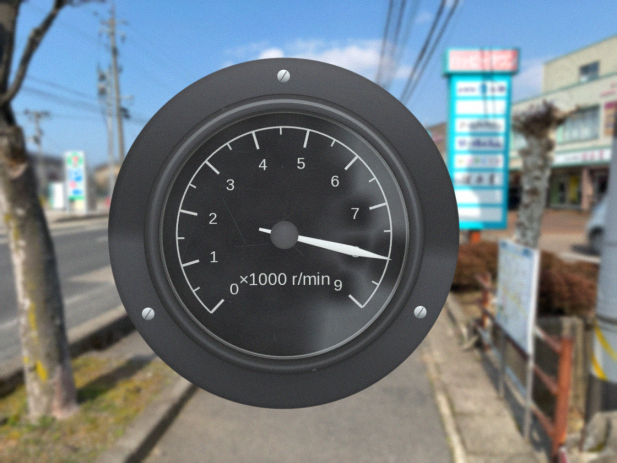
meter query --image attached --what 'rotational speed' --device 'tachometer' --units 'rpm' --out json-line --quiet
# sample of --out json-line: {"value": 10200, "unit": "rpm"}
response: {"value": 8000, "unit": "rpm"}
